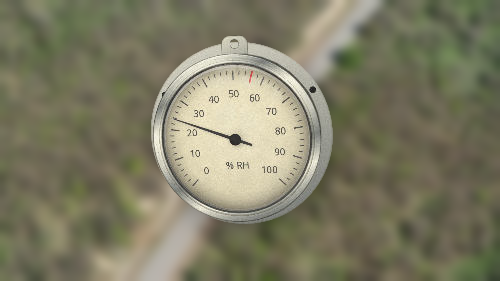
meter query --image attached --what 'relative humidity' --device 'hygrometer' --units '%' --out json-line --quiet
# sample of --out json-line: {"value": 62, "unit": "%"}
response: {"value": 24, "unit": "%"}
